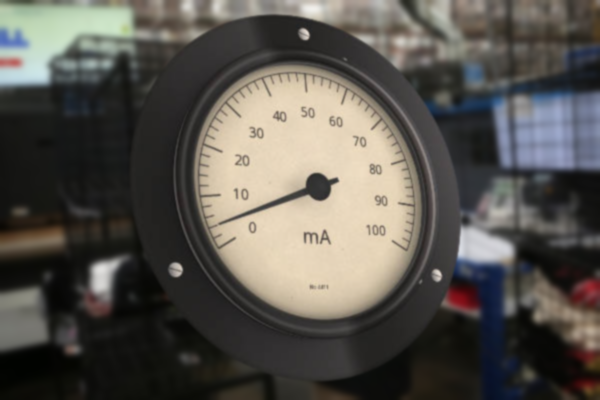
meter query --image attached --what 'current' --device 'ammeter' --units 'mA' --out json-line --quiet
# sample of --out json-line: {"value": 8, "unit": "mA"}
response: {"value": 4, "unit": "mA"}
